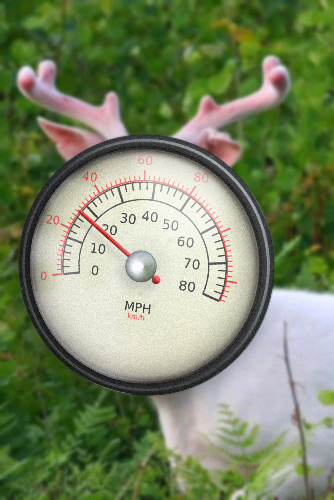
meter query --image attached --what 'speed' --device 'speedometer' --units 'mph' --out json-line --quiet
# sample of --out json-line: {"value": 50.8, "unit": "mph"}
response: {"value": 18, "unit": "mph"}
